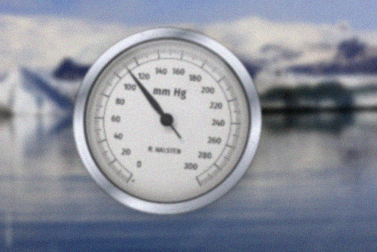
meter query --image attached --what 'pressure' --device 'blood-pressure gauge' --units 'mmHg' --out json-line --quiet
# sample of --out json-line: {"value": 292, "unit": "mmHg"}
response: {"value": 110, "unit": "mmHg"}
